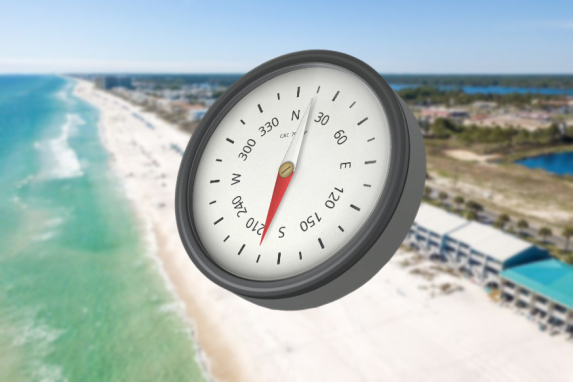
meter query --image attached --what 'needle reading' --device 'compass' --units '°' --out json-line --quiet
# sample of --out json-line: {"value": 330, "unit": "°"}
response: {"value": 195, "unit": "°"}
